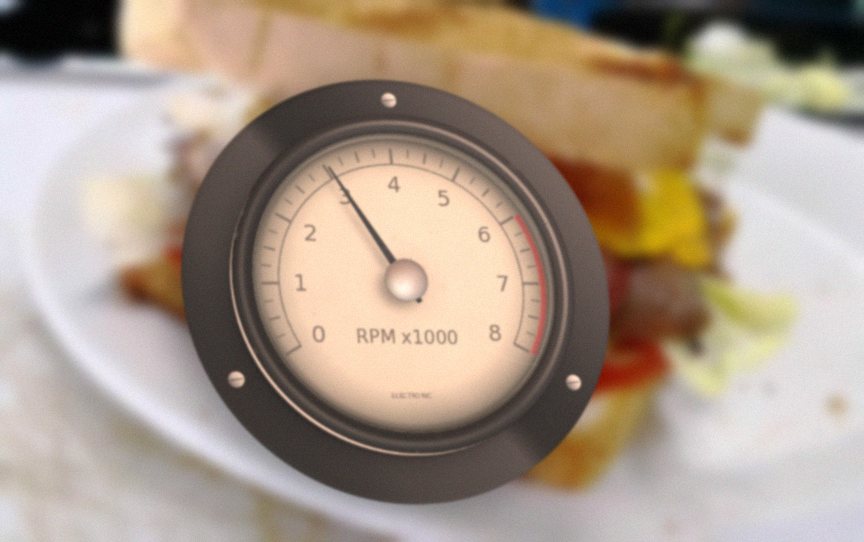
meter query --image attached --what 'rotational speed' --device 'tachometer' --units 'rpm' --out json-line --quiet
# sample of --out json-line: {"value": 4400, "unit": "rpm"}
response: {"value": 3000, "unit": "rpm"}
